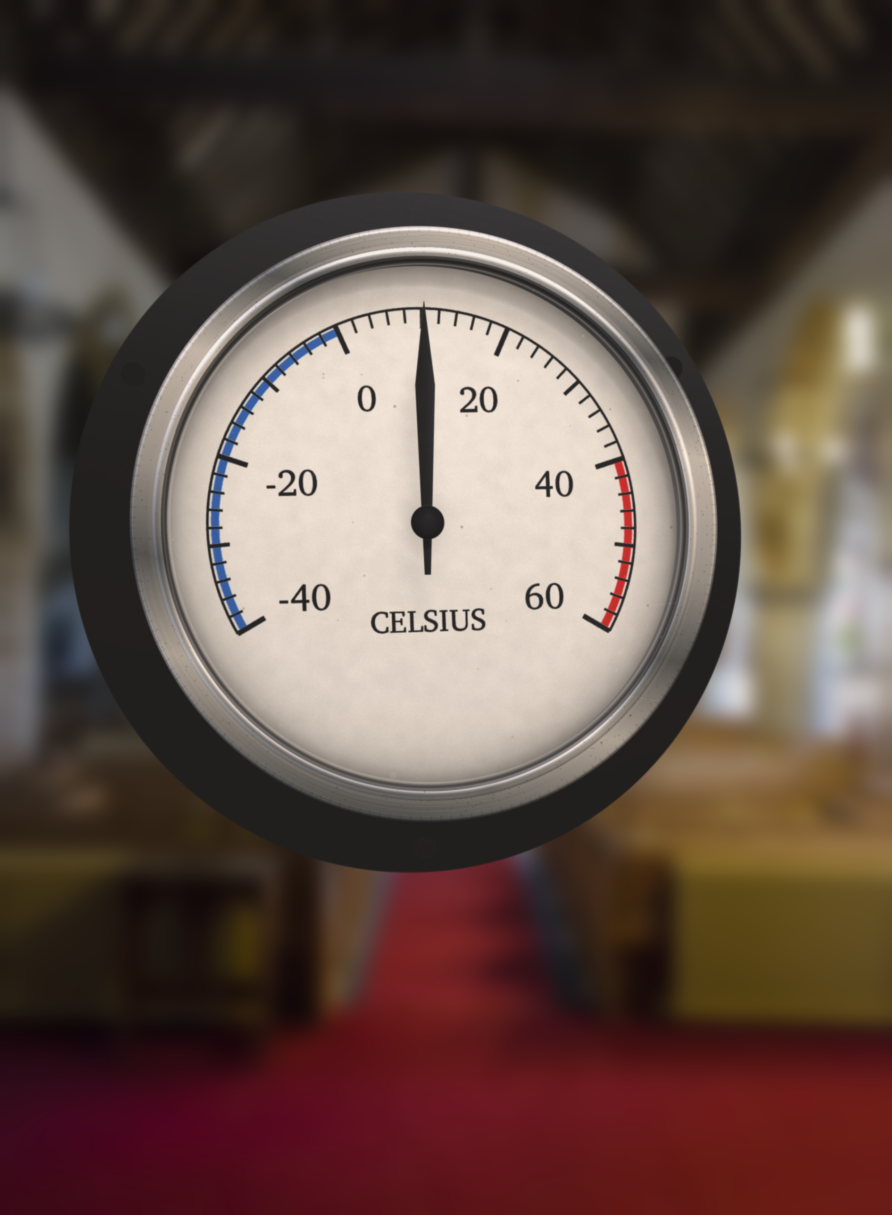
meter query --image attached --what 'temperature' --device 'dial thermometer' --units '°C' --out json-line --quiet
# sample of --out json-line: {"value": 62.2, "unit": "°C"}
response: {"value": 10, "unit": "°C"}
